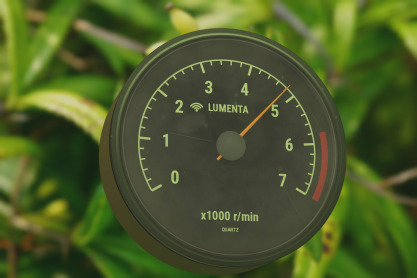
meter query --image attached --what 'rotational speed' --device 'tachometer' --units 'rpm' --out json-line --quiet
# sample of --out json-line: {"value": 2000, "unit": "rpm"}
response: {"value": 4800, "unit": "rpm"}
